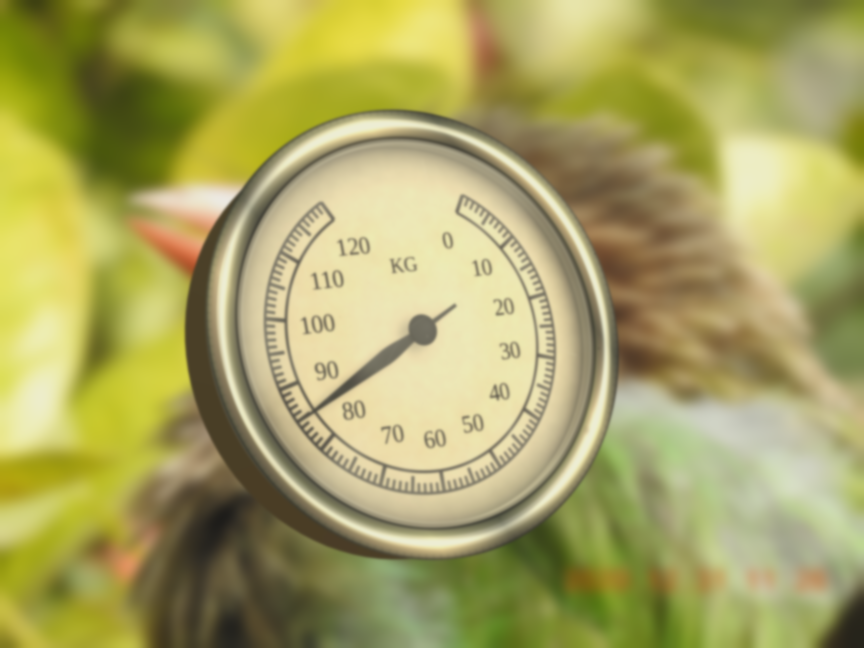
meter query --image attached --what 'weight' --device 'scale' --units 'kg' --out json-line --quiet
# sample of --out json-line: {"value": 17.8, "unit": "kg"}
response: {"value": 85, "unit": "kg"}
